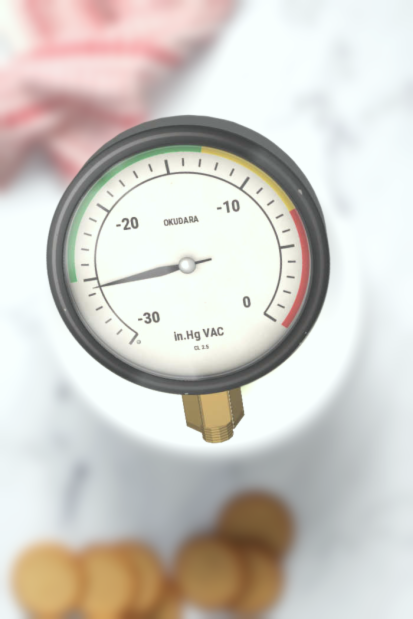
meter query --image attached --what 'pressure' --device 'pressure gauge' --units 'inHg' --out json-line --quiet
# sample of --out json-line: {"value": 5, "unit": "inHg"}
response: {"value": -25.5, "unit": "inHg"}
